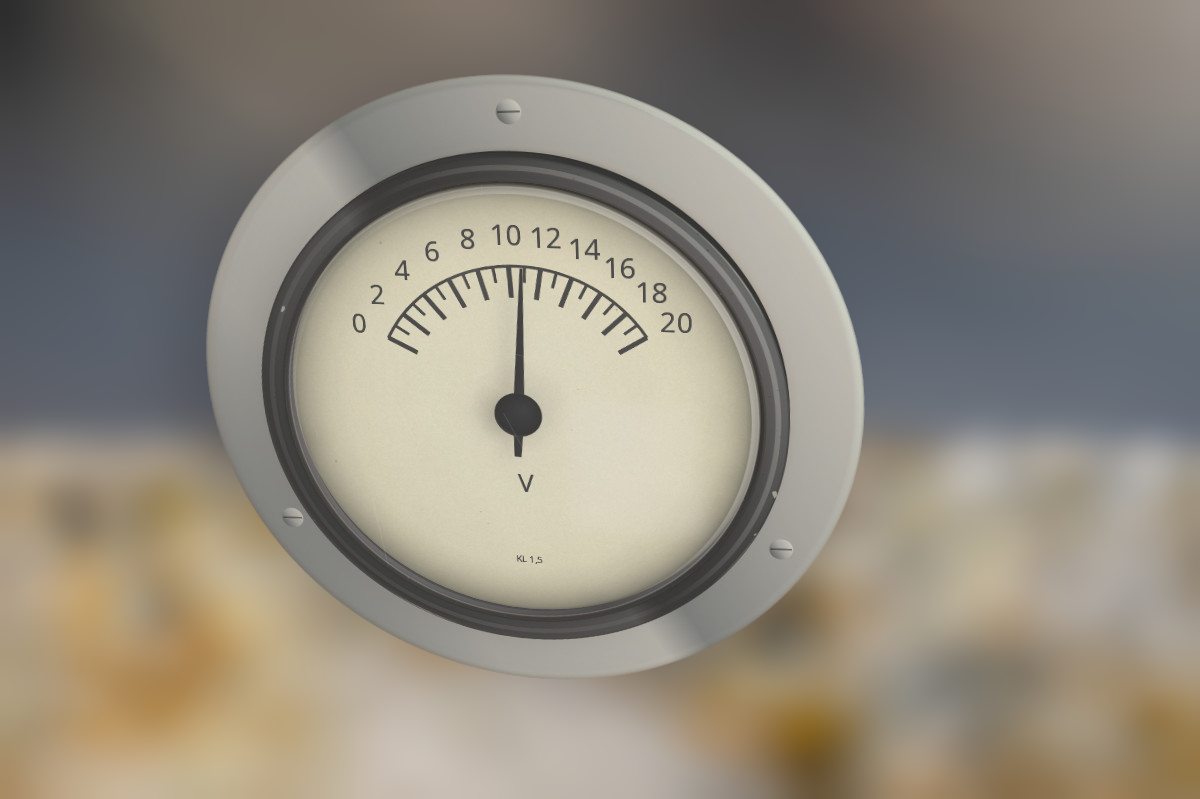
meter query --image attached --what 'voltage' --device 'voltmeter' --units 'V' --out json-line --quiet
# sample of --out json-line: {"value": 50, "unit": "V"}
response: {"value": 11, "unit": "V"}
